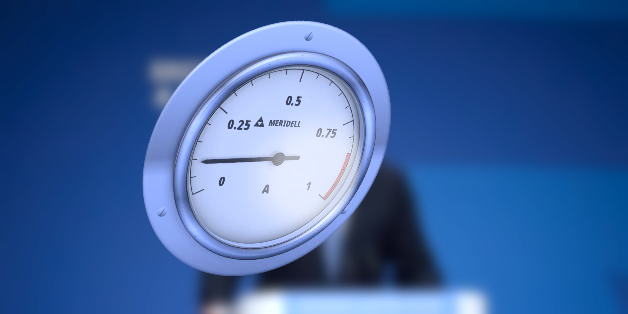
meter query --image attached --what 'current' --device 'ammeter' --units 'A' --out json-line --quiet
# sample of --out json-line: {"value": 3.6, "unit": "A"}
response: {"value": 0.1, "unit": "A"}
